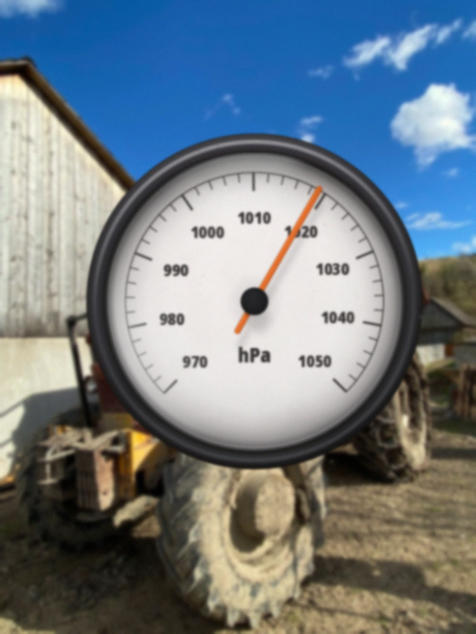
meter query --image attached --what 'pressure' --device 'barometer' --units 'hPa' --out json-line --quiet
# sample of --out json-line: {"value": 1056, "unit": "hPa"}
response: {"value": 1019, "unit": "hPa"}
